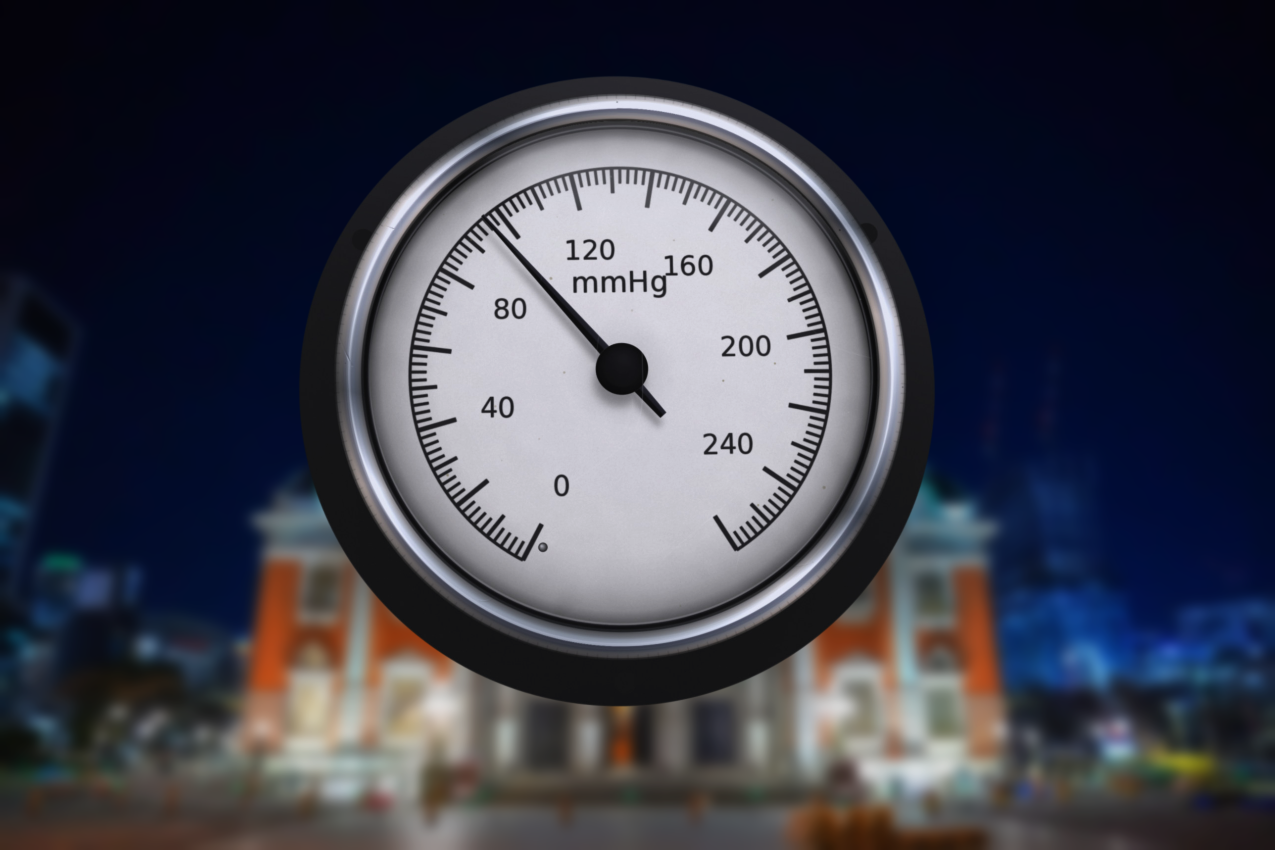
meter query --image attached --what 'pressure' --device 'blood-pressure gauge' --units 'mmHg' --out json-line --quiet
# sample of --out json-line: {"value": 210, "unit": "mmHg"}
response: {"value": 96, "unit": "mmHg"}
